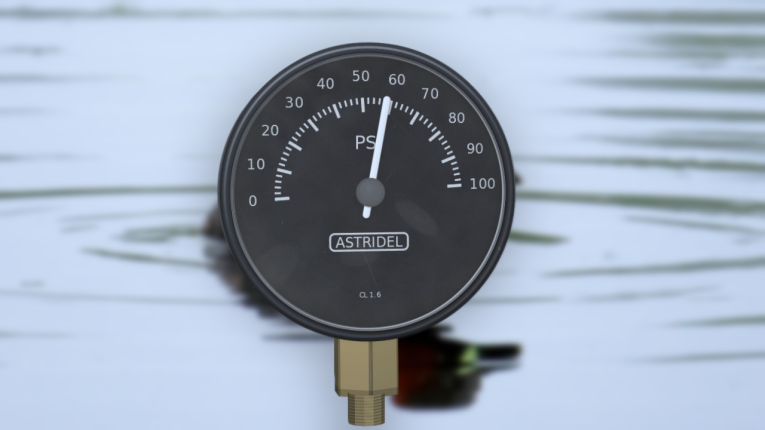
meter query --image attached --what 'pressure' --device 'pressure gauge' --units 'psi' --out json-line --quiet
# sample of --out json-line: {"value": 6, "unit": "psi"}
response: {"value": 58, "unit": "psi"}
